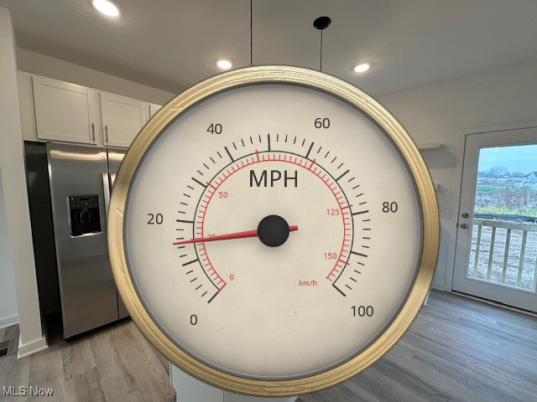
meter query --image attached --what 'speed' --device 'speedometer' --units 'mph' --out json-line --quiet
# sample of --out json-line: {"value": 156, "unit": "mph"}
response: {"value": 15, "unit": "mph"}
